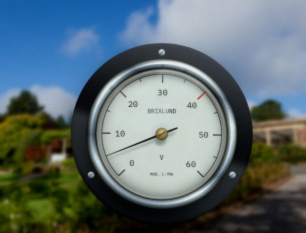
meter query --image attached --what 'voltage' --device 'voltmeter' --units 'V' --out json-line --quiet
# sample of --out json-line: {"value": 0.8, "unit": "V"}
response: {"value": 5, "unit": "V"}
